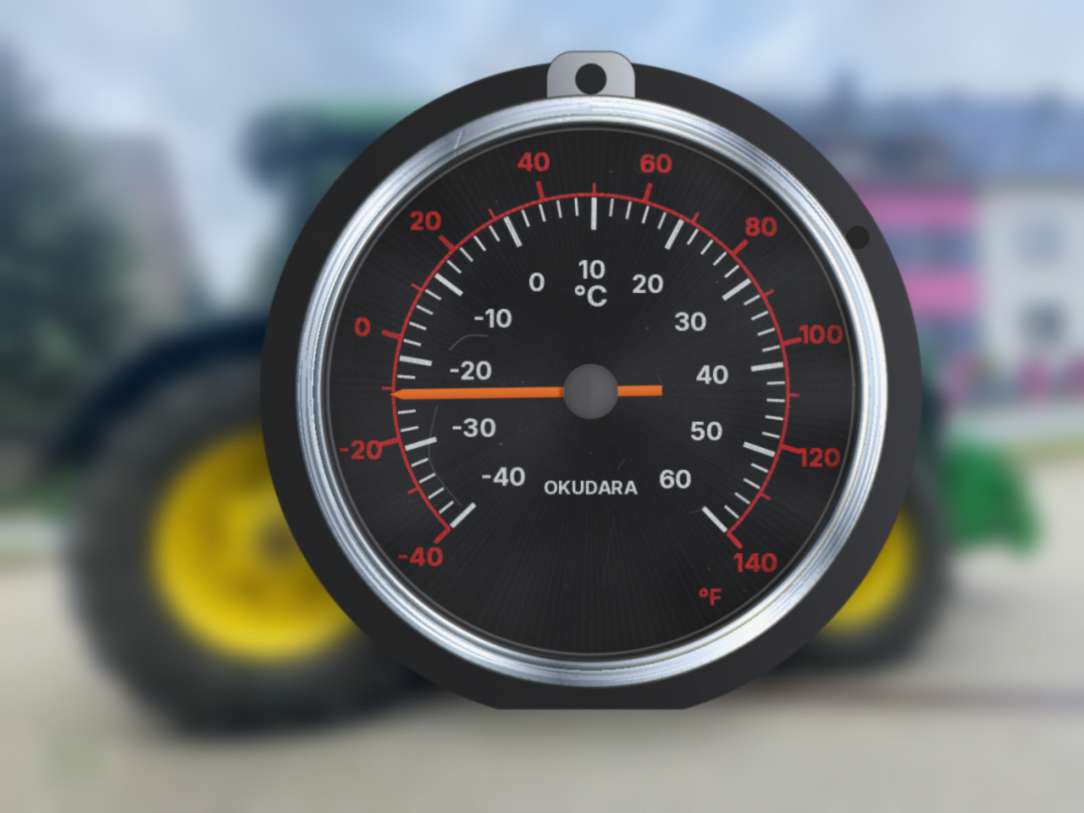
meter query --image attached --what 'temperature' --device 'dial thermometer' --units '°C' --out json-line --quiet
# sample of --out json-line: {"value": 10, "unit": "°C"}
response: {"value": -24, "unit": "°C"}
